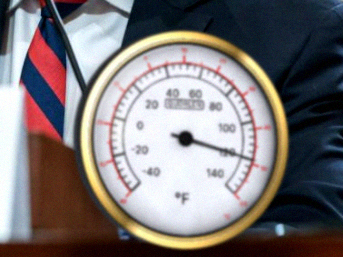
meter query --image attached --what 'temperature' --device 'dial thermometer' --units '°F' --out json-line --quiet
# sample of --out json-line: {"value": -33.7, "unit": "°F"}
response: {"value": 120, "unit": "°F"}
